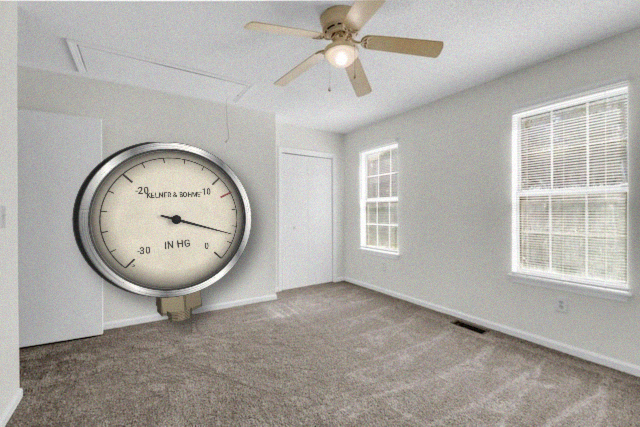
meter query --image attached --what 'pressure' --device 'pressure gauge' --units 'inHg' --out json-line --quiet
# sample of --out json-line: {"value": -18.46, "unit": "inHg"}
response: {"value": -3, "unit": "inHg"}
